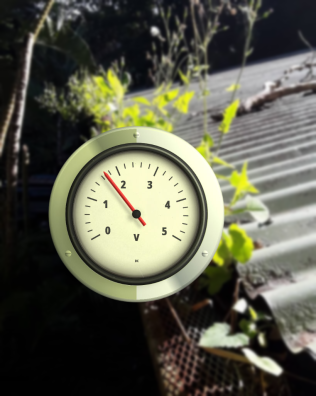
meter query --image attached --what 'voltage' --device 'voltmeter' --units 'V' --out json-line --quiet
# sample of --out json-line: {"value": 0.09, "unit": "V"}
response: {"value": 1.7, "unit": "V"}
